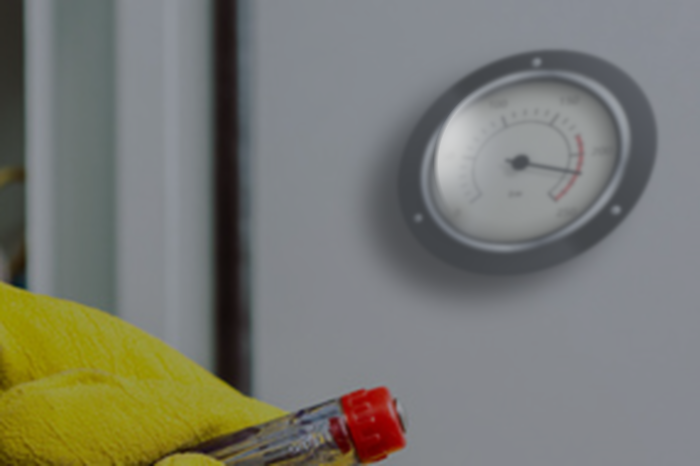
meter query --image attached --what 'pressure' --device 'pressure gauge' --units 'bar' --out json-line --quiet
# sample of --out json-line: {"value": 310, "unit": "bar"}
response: {"value": 220, "unit": "bar"}
